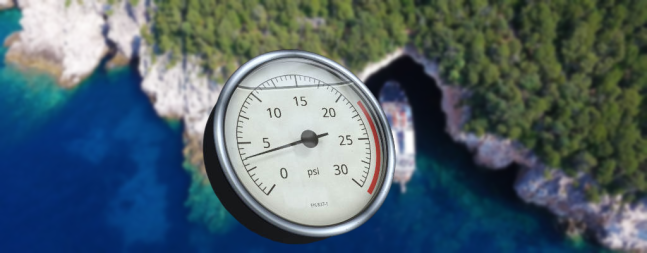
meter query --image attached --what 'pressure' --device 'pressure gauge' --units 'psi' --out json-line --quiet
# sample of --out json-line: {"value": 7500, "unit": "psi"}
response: {"value": 3.5, "unit": "psi"}
